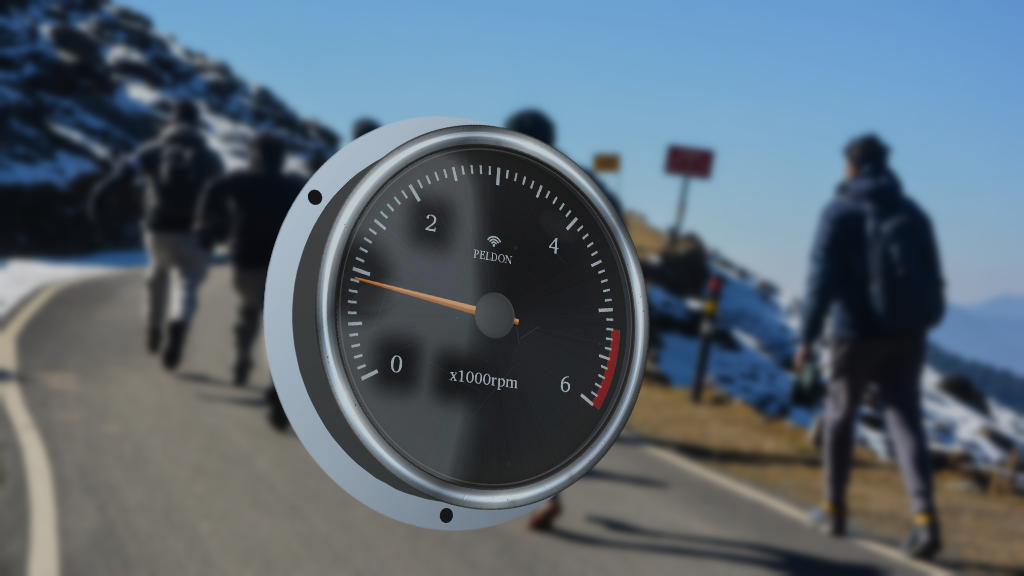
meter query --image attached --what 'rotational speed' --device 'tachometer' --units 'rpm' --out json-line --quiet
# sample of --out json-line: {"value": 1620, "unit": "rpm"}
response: {"value": 900, "unit": "rpm"}
